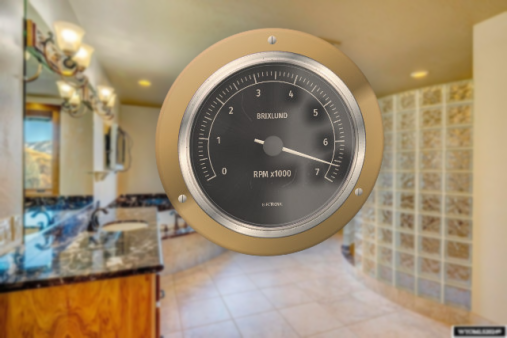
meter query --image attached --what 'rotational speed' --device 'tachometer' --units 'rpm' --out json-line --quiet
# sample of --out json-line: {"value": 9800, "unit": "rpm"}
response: {"value": 6600, "unit": "rpm"}
